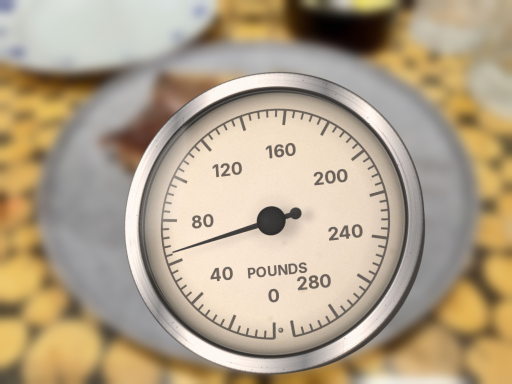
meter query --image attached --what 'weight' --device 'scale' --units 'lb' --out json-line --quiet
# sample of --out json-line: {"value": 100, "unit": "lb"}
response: {"value": 64, "unit": "lb"}
